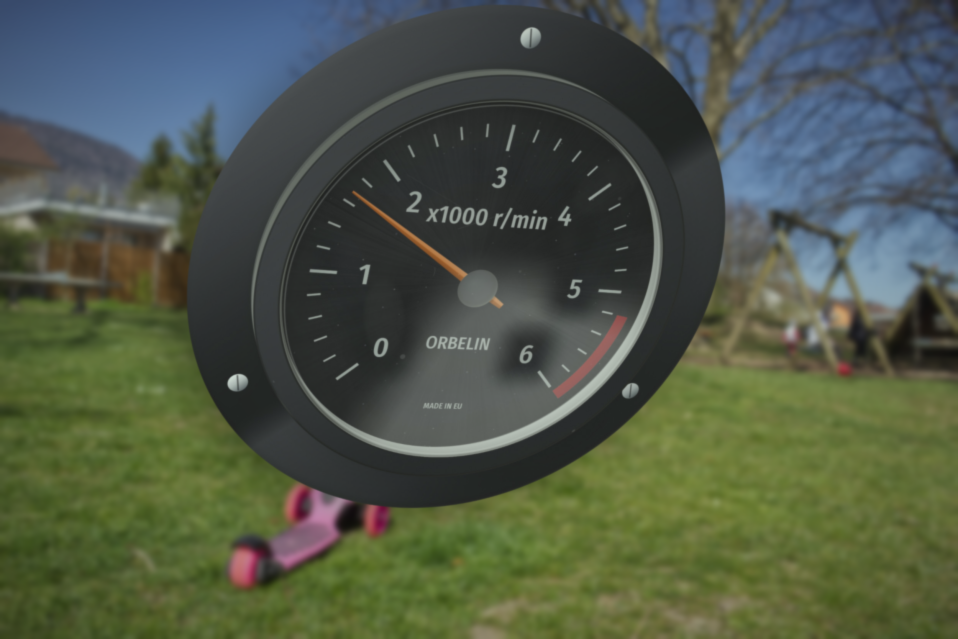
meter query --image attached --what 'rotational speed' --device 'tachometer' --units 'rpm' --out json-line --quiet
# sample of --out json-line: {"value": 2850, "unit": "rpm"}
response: {"value": 1700, "unit": "rpm"}
